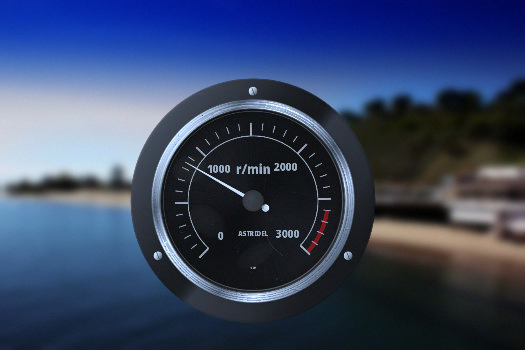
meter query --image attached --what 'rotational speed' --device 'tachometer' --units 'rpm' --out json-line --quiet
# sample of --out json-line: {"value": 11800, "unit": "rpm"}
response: {"value": 850, "unit": "rpm"}
